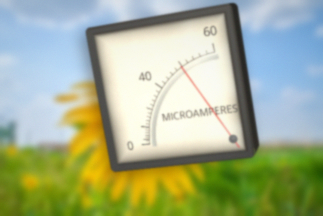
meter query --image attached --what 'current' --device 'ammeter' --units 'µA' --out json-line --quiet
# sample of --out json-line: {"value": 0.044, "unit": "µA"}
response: {"value": 50, "unit": "µA"}
